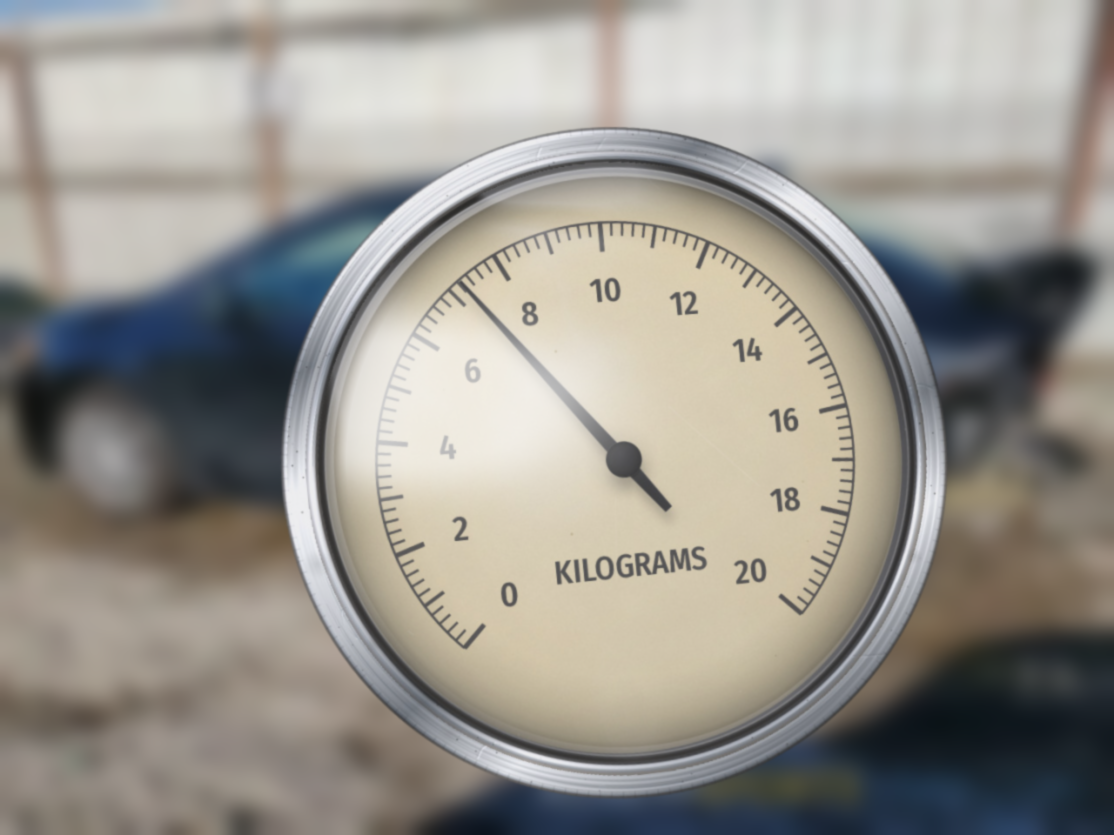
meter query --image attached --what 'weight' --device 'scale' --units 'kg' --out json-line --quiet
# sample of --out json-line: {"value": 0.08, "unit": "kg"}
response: {"value": 7.2, "unit": "kg"}
